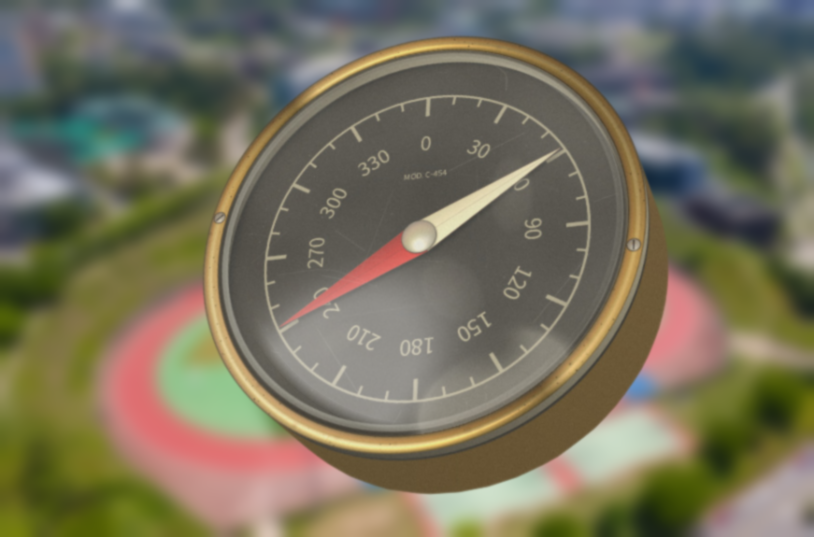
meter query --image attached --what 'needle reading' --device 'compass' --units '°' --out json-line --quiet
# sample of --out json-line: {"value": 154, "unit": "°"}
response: {"value": 240, "unit": "°"}
